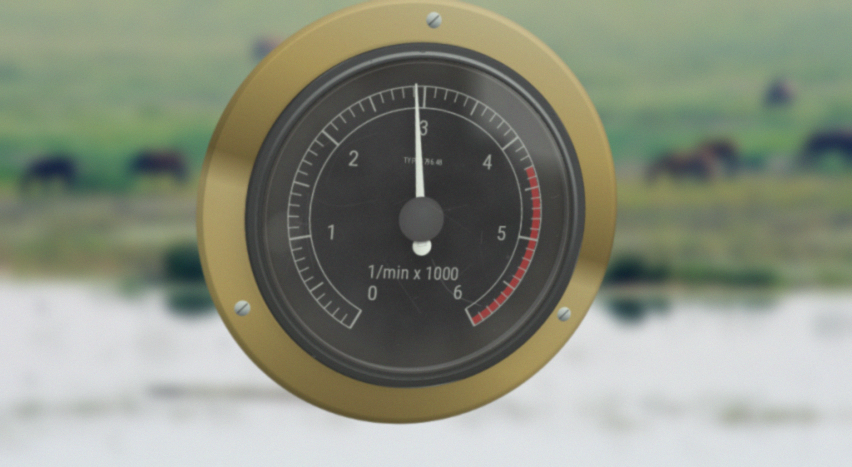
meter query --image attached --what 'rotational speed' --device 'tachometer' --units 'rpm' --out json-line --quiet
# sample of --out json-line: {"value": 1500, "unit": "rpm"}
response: {"value": 2900, "unit": "rpm"}
